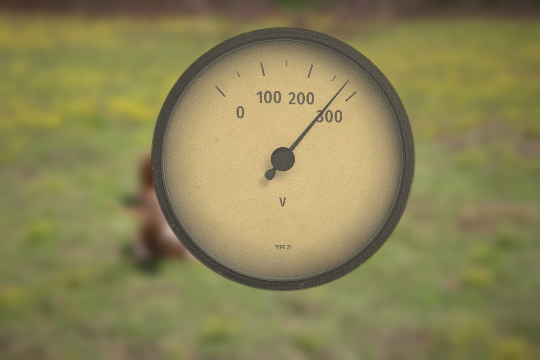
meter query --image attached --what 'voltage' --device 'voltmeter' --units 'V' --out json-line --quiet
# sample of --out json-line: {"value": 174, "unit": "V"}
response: {"value": 275, "unit": "V"}
